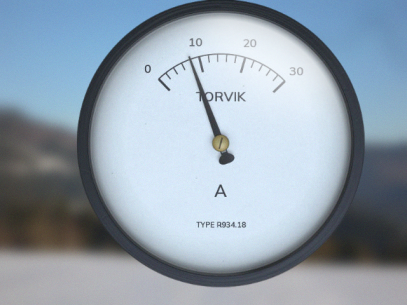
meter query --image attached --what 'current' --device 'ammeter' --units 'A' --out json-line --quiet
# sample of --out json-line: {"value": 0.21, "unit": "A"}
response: {"value": 8, "unit": "A"}
